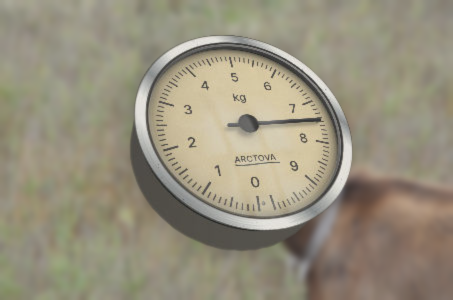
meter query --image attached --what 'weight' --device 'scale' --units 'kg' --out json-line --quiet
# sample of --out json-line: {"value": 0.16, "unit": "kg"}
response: {"value": 7.5, "unit": "kg"}
